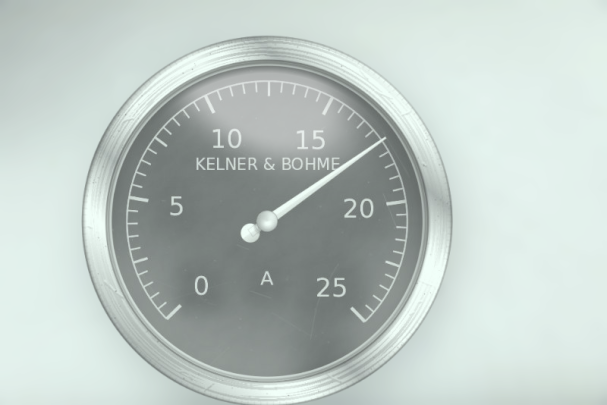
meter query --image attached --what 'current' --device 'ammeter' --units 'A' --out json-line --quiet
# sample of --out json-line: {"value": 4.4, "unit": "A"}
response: {"value": 17.5, "unit": "A"}
